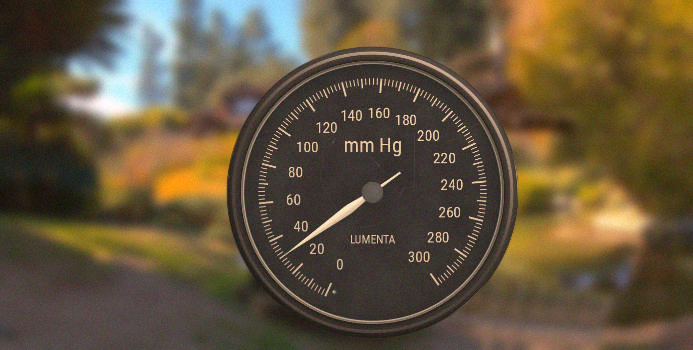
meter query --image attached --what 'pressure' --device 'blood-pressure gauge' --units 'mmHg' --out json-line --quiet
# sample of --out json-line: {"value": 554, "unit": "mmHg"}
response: {"value": 30, "unit": "mmHg"}
